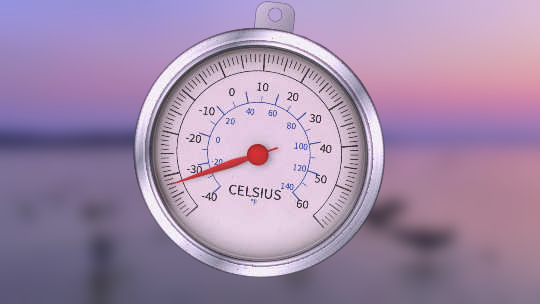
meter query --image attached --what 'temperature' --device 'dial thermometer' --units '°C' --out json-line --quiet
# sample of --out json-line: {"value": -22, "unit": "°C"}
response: {"value": -32, "unit": "°C"}
